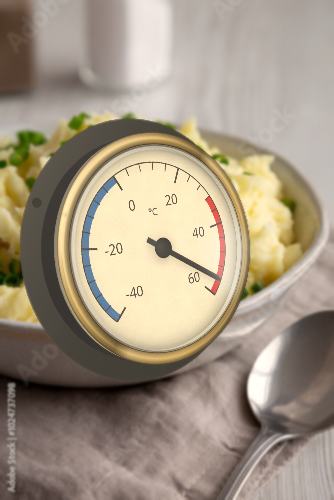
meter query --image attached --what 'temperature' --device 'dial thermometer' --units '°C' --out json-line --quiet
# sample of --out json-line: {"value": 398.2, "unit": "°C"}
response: {"value": 56, "unit": "°C"}
